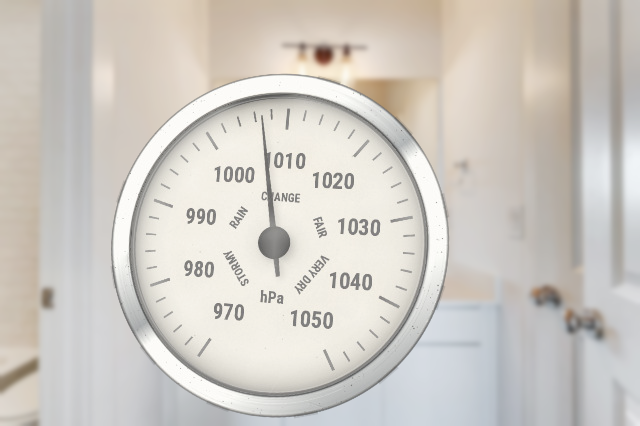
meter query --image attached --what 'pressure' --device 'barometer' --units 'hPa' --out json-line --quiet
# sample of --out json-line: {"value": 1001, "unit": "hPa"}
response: {"value": 1007, "unit": "hPa"}
